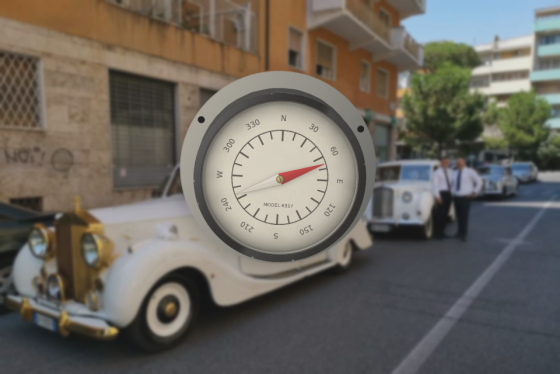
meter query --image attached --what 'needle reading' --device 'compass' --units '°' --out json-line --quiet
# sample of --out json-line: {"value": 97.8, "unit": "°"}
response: {"value": 67.5, "unit": "°"}
